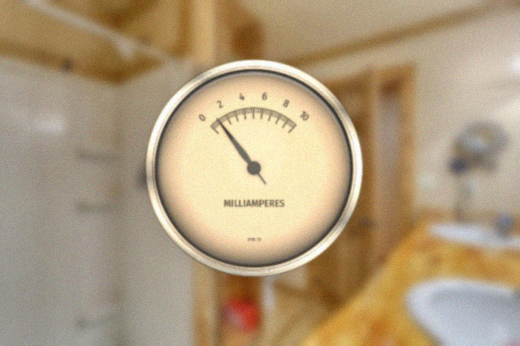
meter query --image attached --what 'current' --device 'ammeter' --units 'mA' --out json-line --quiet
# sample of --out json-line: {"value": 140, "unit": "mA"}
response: {"value": 1, "unit": "mA"}
